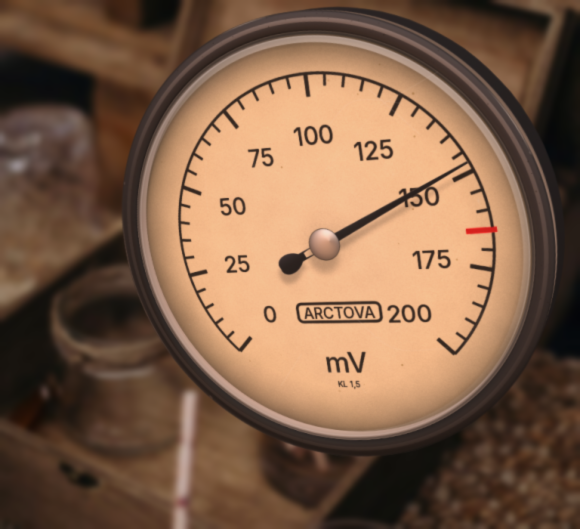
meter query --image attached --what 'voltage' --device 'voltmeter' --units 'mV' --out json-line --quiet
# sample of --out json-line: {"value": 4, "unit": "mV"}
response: {"value": 147.5, "unit": "mV"}
